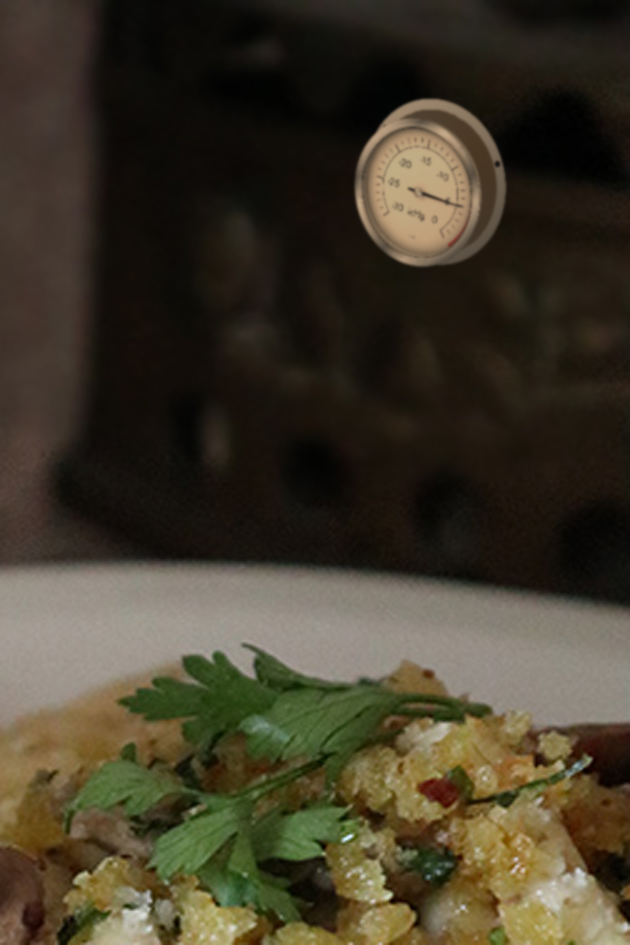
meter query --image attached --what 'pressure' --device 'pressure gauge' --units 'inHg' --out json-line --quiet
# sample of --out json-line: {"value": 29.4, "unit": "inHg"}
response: {"value": -5, "unit": "inHg"}
